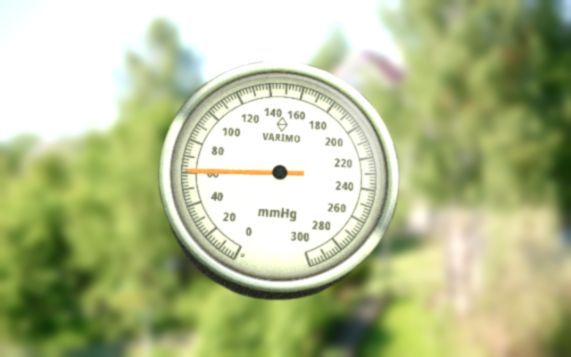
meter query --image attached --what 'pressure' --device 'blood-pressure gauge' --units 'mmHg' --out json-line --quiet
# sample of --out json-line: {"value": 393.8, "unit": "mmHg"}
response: {"value": 60, "unit": "mmHg"}
